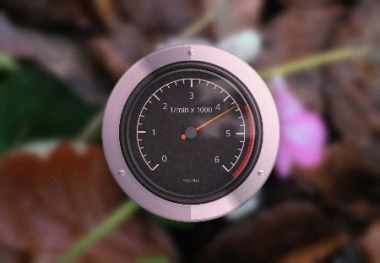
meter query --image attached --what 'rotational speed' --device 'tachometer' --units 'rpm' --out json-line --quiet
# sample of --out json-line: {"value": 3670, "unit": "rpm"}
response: {"value": 4300, "unit": "rpm"}
